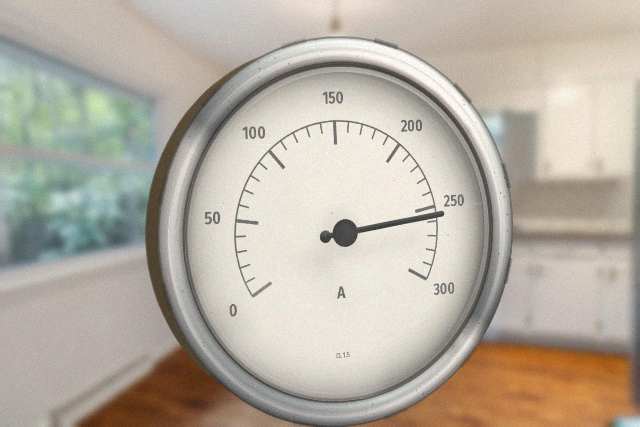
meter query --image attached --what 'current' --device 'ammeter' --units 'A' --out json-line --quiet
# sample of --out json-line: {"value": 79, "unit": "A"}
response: {"value": 255, "unit": "A"}
